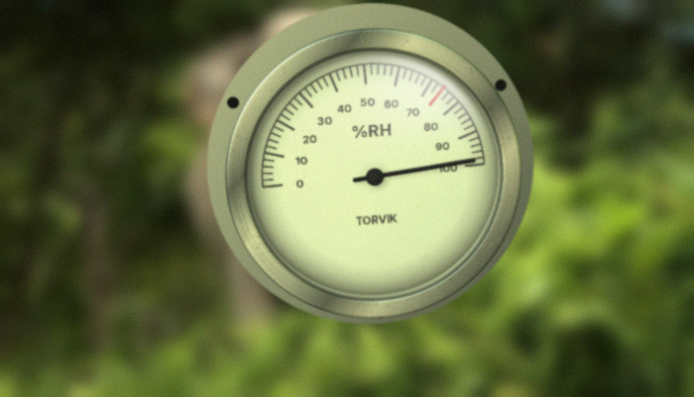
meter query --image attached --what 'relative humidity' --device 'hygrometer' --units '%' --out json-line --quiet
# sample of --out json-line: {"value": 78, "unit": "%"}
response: {"value": 98, "unit": "%"}
